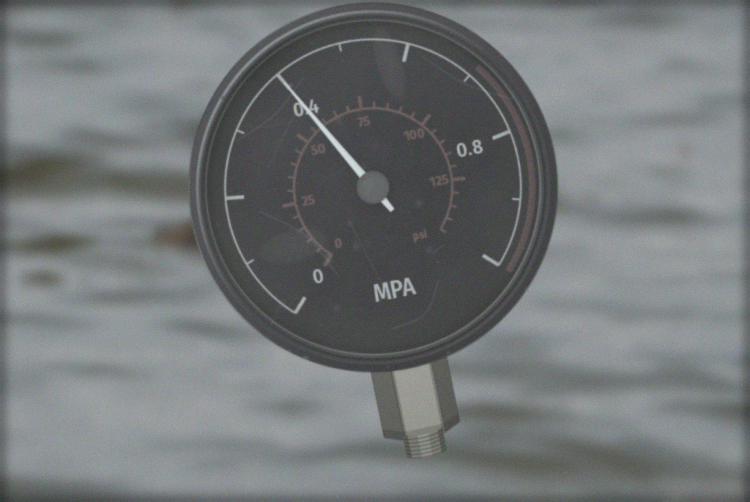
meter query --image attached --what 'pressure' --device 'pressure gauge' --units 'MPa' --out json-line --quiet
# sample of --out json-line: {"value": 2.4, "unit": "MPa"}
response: {"value": 0.4, "unit": "MPa"}
